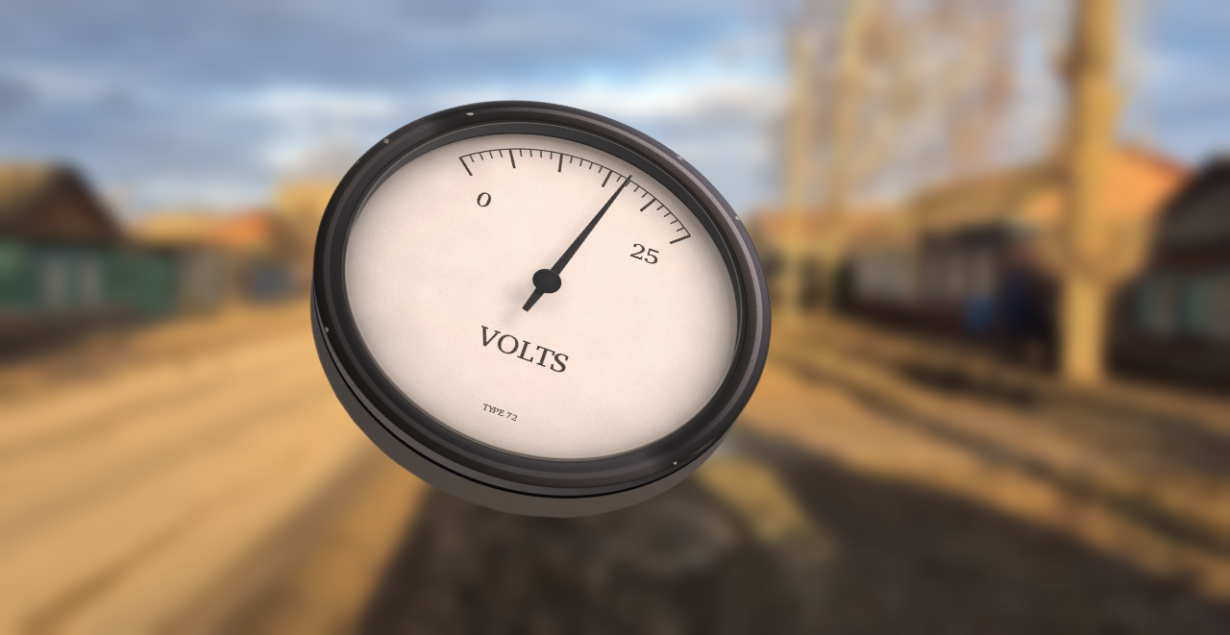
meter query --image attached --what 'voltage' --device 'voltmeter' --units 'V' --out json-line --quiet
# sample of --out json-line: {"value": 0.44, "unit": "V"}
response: {"value": 17, "unit": "V"}
